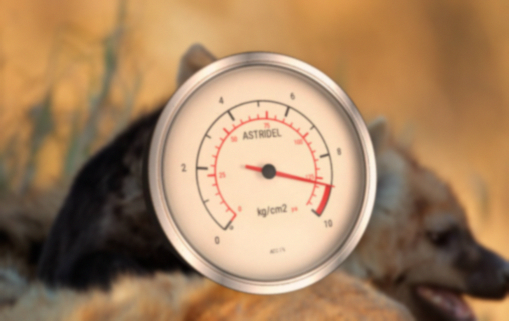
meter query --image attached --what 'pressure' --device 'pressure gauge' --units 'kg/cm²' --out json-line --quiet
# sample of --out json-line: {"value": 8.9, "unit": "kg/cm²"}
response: {"value": 9, "unit": "kg/cm²"}
